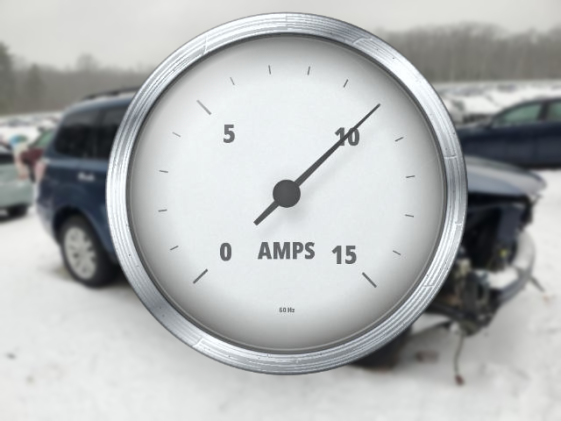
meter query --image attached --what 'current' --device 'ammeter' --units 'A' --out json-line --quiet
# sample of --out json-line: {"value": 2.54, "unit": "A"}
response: {"value": 10, "unit": "A"}
